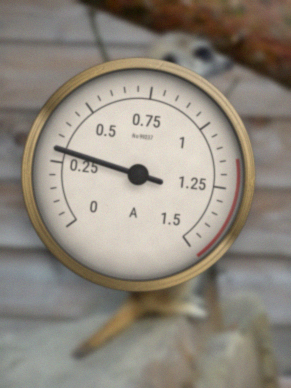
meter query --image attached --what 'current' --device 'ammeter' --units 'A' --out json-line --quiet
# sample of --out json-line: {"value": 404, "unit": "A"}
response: {"value": 0.3, "unit": "A"}
